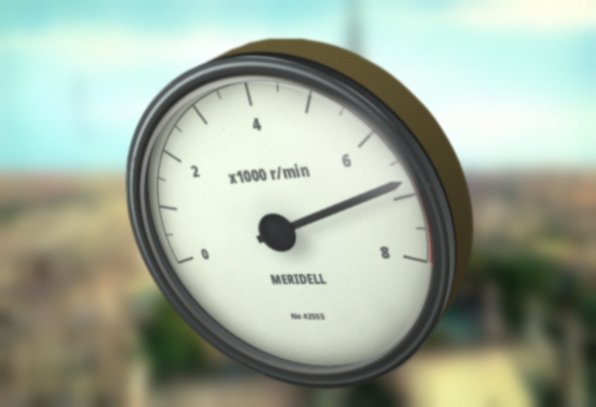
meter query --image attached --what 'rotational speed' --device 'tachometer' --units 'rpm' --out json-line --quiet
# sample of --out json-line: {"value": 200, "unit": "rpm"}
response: {"value": 6750, "unit": "rpm"}
